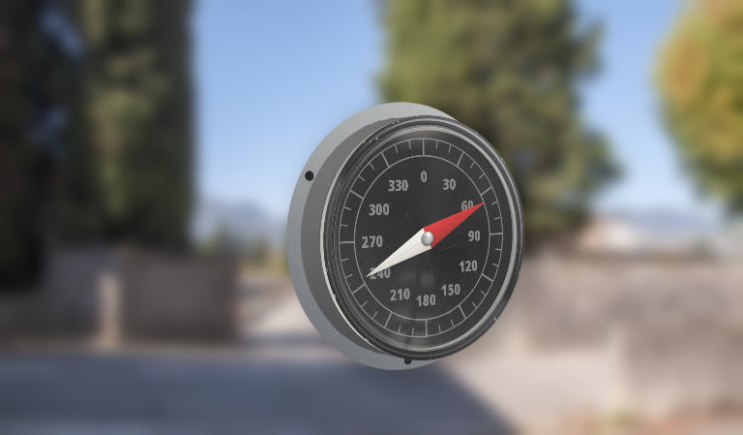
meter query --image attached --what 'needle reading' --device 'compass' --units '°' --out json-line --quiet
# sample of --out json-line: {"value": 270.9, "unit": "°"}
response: {"value": 65, "unit": "°"}
